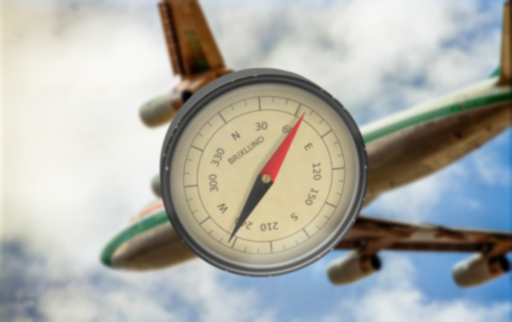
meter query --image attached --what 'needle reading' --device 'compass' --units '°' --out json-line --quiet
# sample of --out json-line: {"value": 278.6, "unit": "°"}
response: {"value": 65, "unit": "°"}
